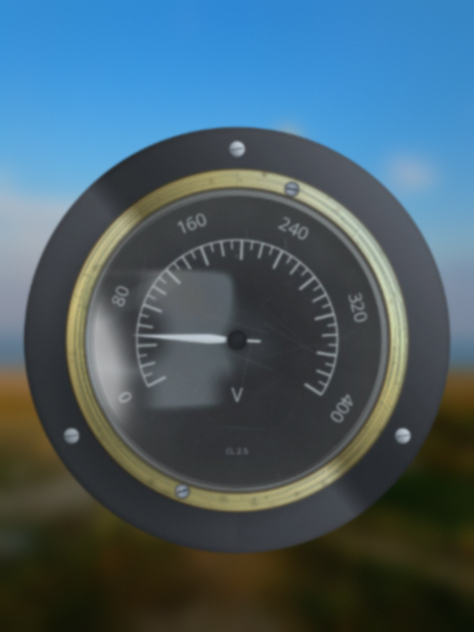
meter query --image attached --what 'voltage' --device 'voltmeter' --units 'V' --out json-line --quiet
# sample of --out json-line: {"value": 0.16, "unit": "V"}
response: {"value": 50, "unit": "V"}
